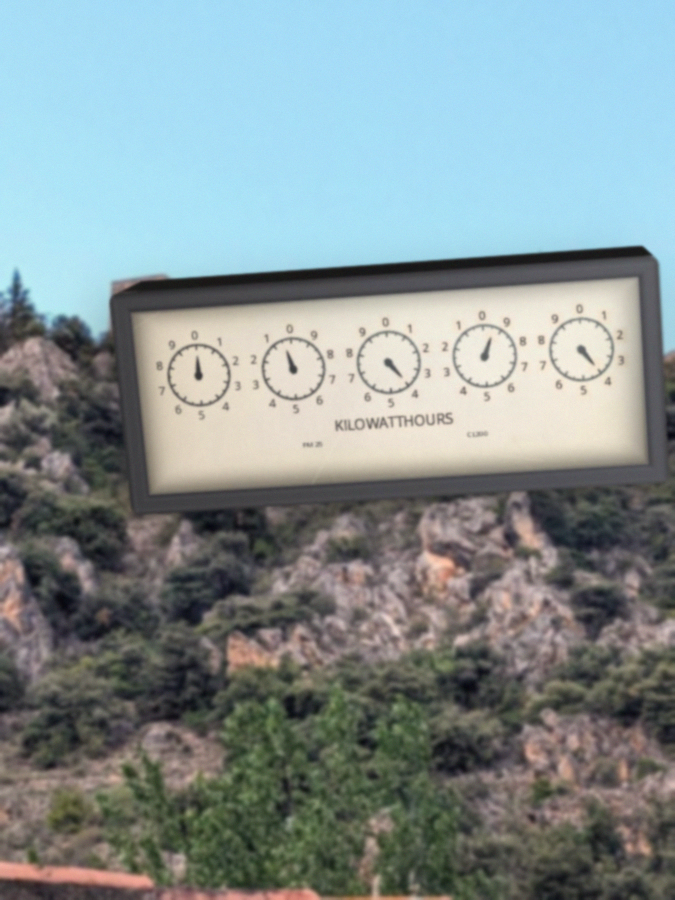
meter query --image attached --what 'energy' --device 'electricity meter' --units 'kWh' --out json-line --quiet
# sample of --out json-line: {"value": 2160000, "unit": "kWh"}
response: {"value": 394, "unit": "kWh"}
